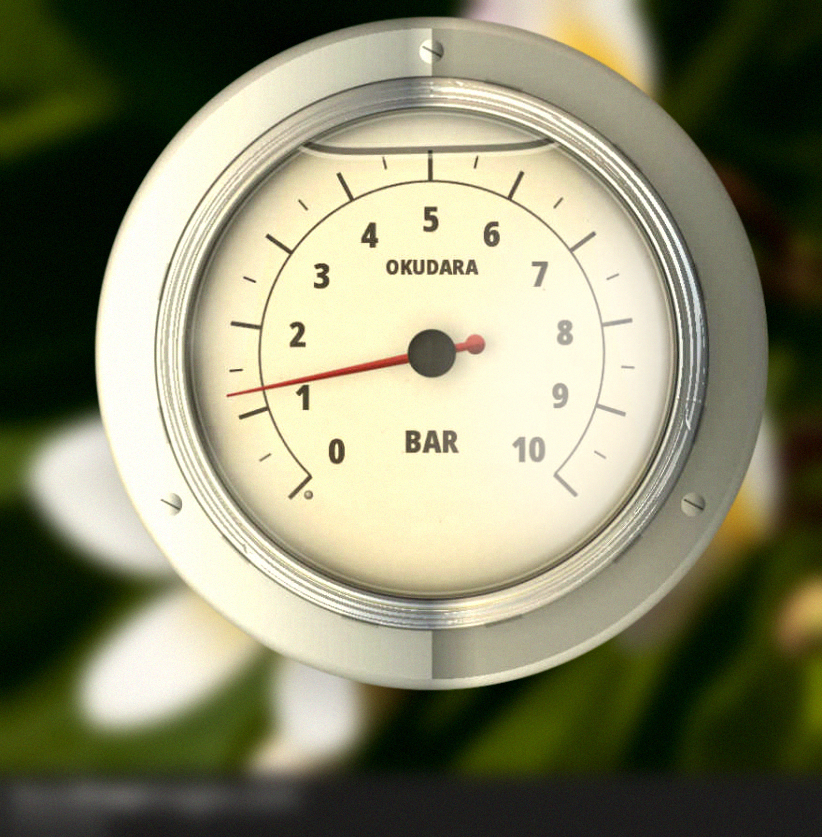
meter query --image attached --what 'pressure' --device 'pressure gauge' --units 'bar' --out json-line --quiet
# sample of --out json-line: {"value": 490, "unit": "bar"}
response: {"value": 1.25, "unit": "bar"}
